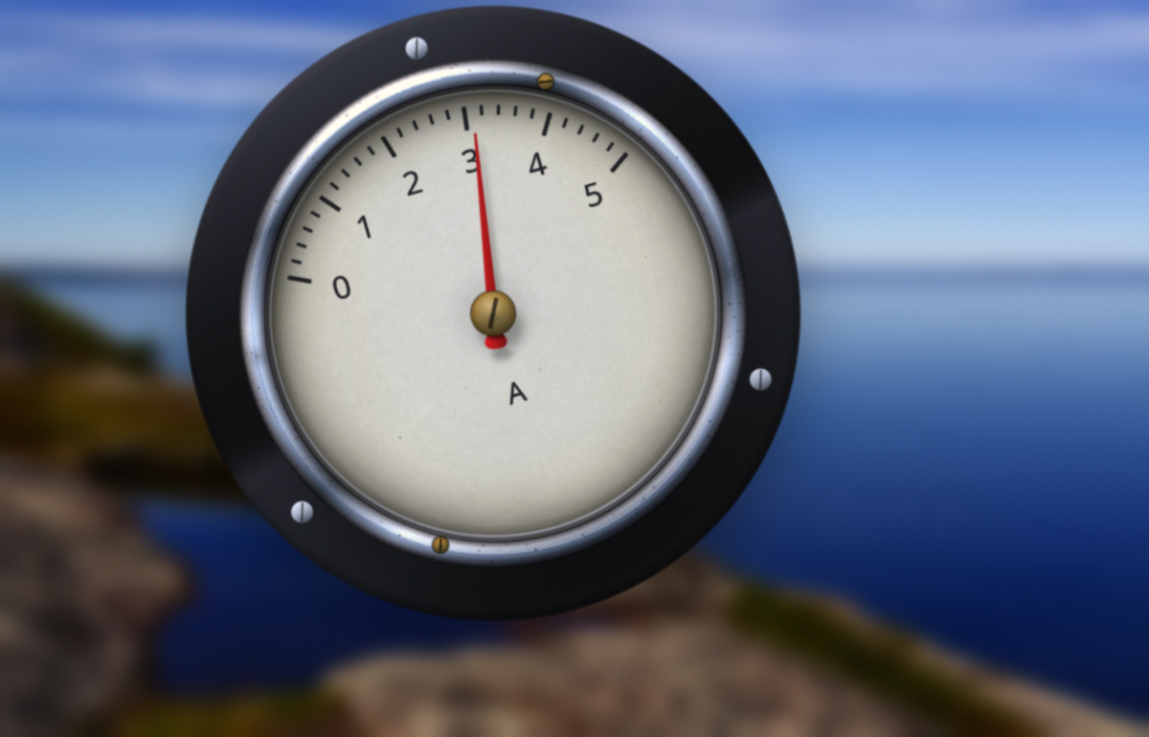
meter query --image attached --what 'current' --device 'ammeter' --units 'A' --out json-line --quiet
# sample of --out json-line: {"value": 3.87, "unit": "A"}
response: {"value": 3.1, "unit": "A"}
